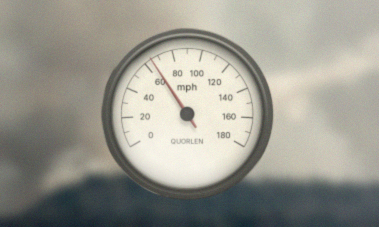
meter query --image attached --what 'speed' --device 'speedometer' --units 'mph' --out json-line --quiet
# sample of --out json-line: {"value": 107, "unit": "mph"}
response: {"value": 65, "unit": "mph"}
